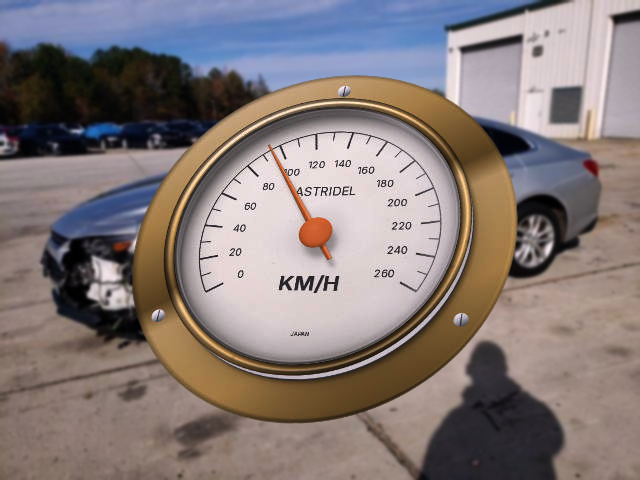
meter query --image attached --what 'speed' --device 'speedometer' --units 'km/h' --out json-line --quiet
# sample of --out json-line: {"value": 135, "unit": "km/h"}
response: {"value": 95, "unit": "km/h"}
